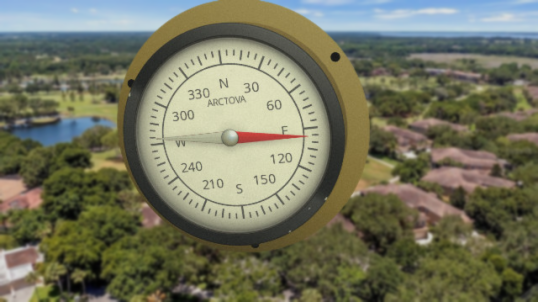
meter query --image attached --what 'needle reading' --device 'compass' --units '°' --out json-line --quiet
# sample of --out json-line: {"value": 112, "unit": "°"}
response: {"value": 95, "unit": "°"}
